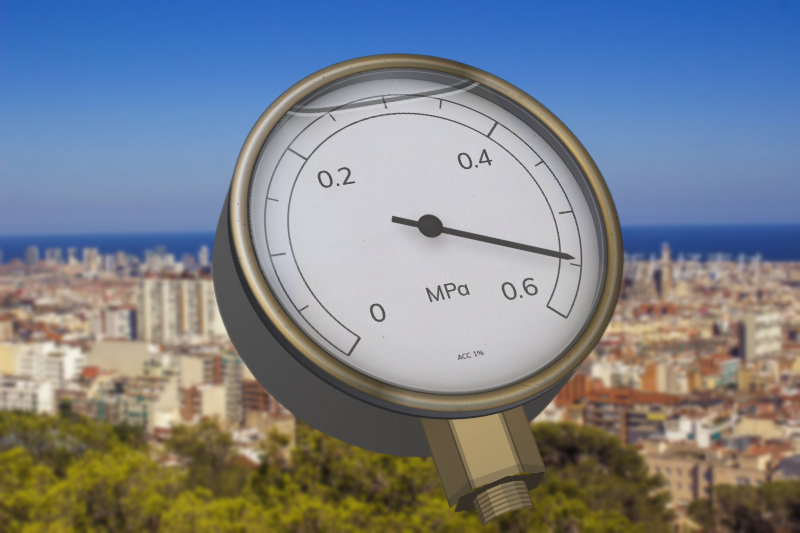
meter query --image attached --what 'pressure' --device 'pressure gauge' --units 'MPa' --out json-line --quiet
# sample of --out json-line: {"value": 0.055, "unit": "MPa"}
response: {"value": 0.55, "unit": "MPa"}
